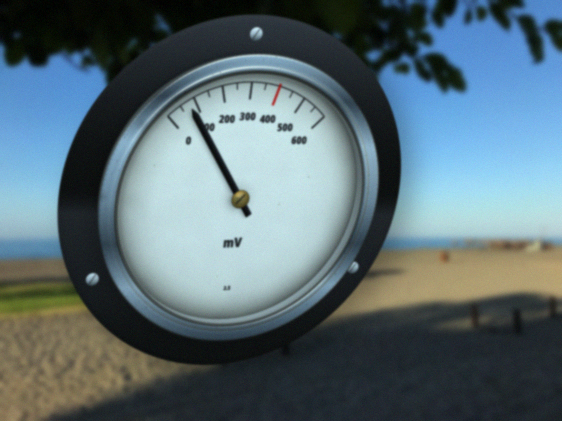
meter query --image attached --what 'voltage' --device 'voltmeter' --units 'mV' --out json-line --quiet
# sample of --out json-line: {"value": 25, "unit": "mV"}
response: {"value": 75, "unit": "mV"}
